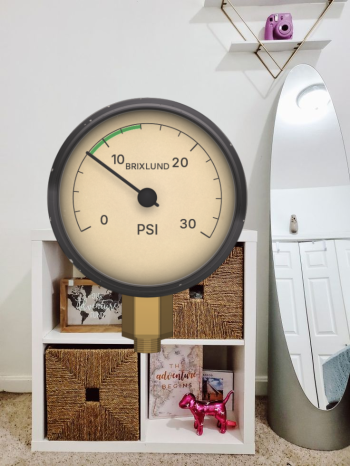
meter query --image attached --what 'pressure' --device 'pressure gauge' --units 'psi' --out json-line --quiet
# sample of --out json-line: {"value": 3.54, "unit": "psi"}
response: {"value": 8, "unit": "psi"}
